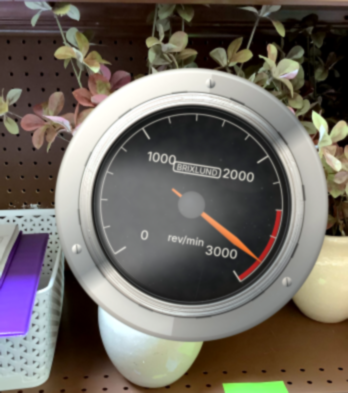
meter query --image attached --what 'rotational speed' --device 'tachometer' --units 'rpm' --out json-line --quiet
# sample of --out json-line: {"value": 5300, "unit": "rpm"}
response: {"value": 2800, "unit": "rpm"}
